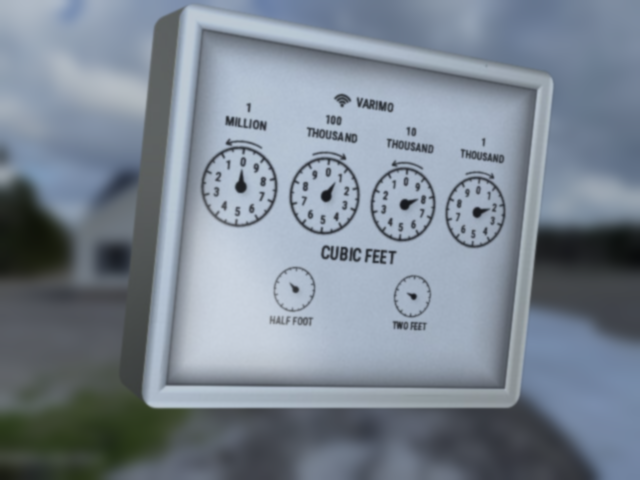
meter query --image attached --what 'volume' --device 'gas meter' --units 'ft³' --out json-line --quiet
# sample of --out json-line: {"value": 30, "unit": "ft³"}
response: {"value": 8200, "unit": "ft³"}
